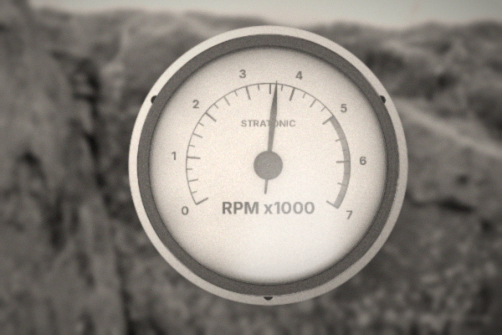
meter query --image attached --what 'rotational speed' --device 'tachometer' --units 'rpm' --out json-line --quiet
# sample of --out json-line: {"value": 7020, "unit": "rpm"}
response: {"value": 3625, "unit": "rpm"}
